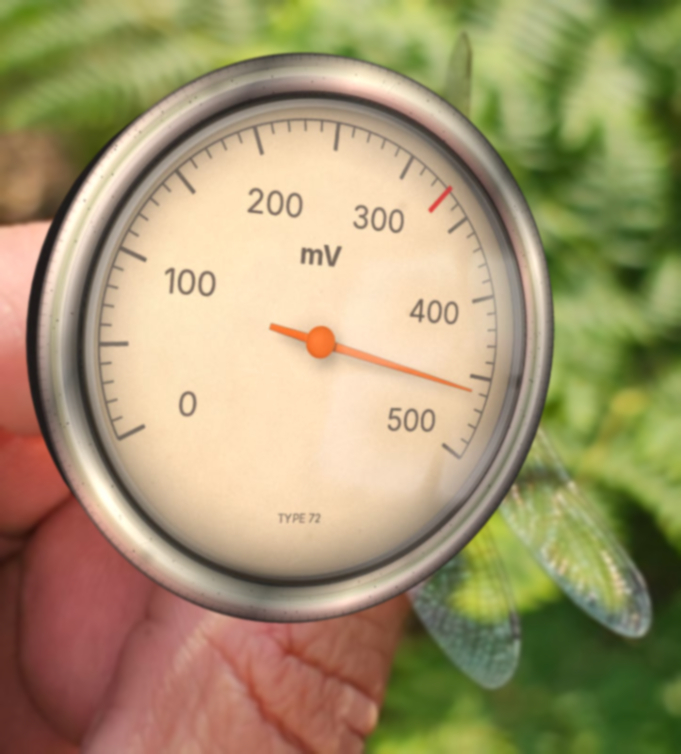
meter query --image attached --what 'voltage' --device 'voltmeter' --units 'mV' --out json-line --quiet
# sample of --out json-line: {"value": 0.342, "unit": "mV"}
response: {"value": 460, "unit": "mV"}
